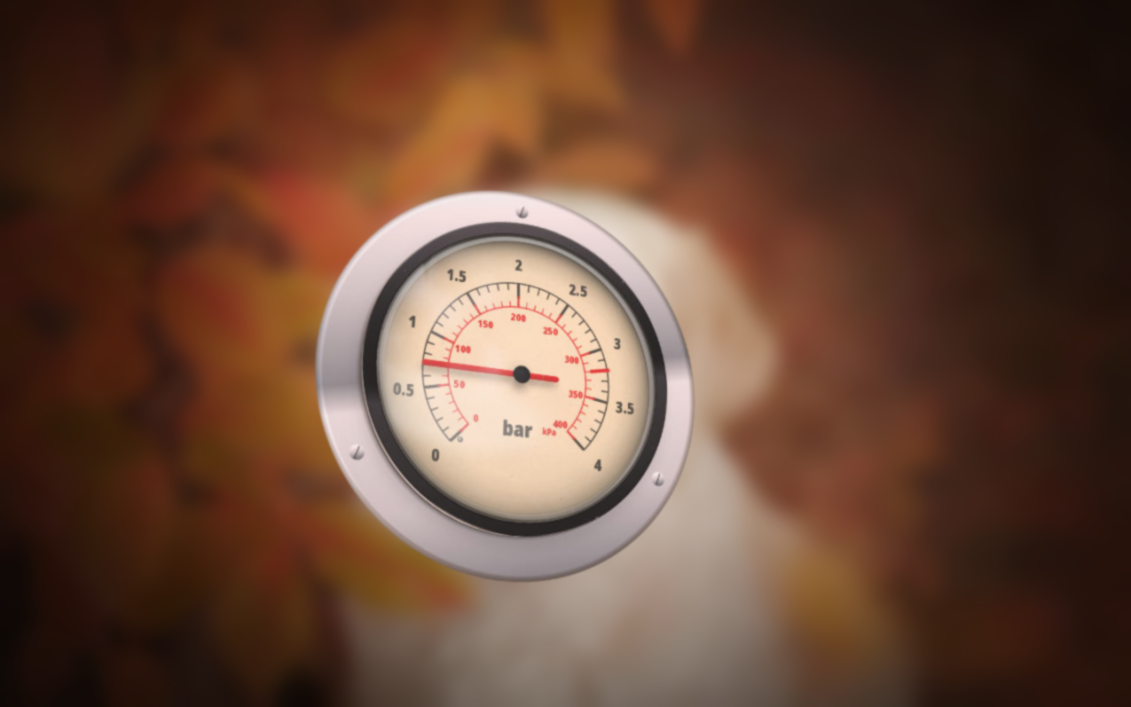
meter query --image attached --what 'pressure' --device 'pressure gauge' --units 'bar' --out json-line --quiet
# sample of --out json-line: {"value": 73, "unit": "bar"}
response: {"value": 0.7, "unit": "bar"}
